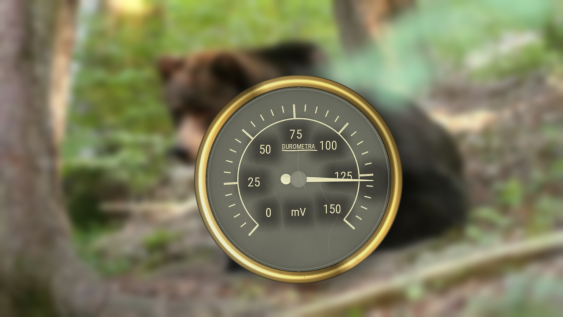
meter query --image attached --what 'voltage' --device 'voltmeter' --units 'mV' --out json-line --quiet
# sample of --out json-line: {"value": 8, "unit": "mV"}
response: {"value": 127.5, "unit": "mV"}
